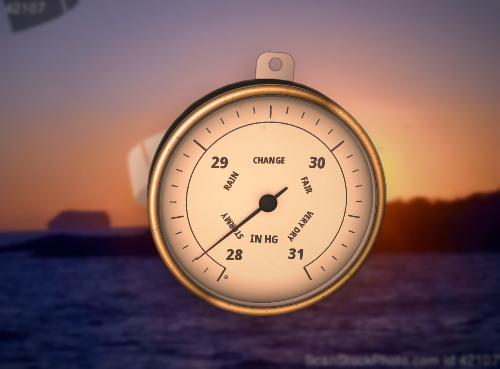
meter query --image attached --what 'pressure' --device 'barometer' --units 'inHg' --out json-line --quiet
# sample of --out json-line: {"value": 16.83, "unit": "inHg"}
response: {"value": 28.2, "unit": "inHg"}
